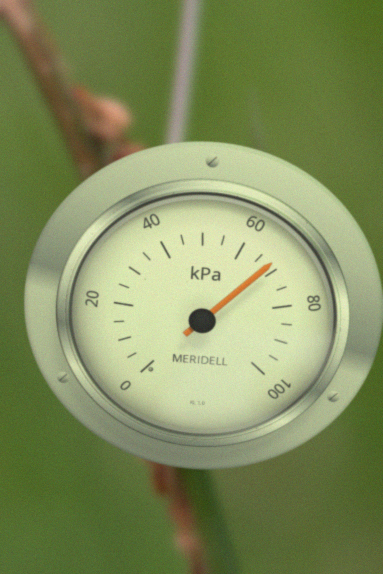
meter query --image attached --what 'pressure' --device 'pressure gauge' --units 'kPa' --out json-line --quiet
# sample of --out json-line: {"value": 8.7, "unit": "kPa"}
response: {"value": 67.5, "unit": "kPa"}
